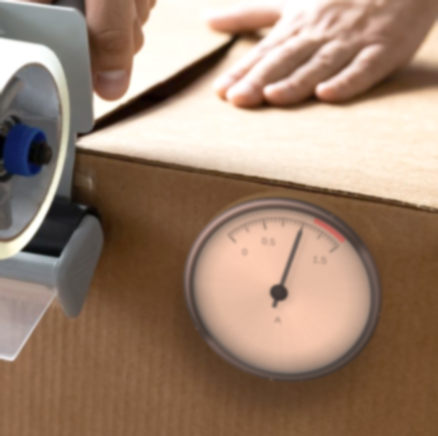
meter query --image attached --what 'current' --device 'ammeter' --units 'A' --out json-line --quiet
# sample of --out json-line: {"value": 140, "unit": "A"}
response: {"value": 1, "unit": "A"}
